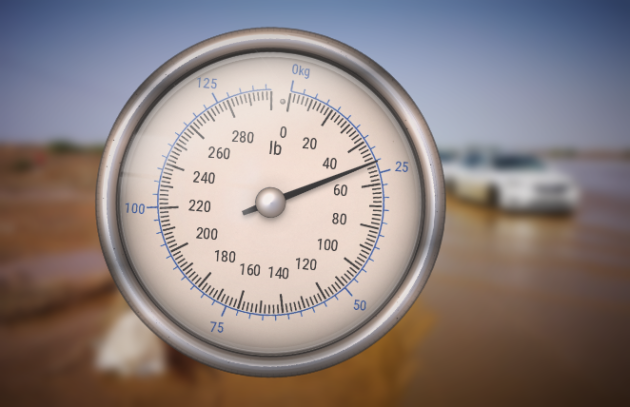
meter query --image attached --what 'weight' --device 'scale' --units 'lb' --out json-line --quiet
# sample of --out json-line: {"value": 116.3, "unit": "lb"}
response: {"value": 50, "unit": "lb"}
